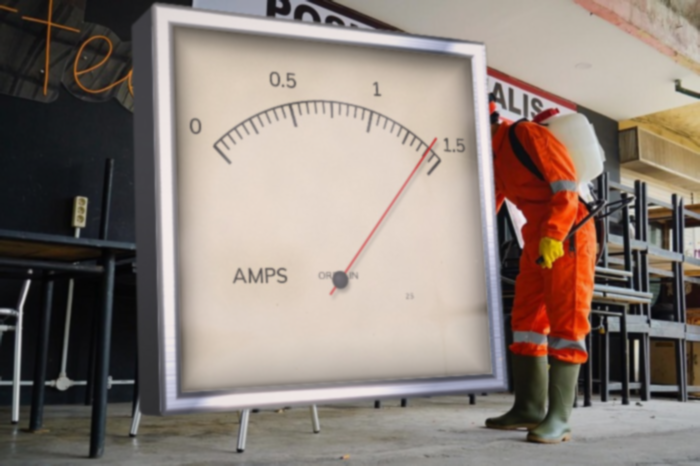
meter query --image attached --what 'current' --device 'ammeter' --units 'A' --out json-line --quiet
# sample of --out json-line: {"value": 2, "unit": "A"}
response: {"value": 1.4, "unit": "A"}
